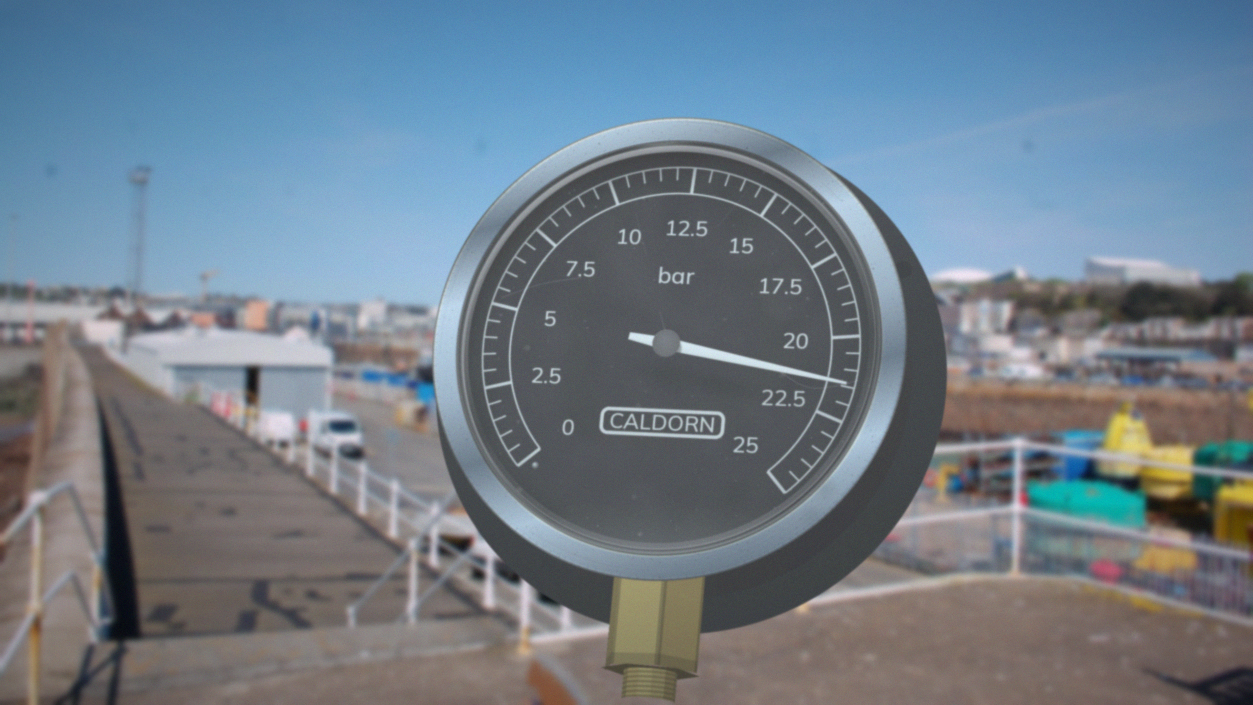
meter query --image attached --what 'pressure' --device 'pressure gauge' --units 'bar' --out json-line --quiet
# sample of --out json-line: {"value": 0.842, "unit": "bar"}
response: {"value": 21.5, "unit": "bar"}
